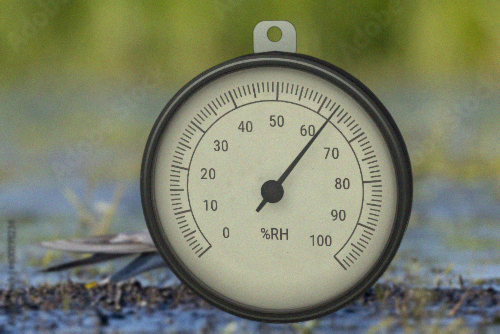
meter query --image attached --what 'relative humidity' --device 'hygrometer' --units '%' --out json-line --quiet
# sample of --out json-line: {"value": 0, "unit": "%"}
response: {"value": 63, "unit": "%"}
